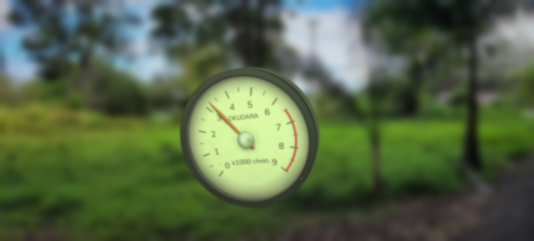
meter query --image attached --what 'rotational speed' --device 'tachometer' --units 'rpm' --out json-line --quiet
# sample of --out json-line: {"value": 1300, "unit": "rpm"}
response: {"value": 3250, "unit": "rpm"}
